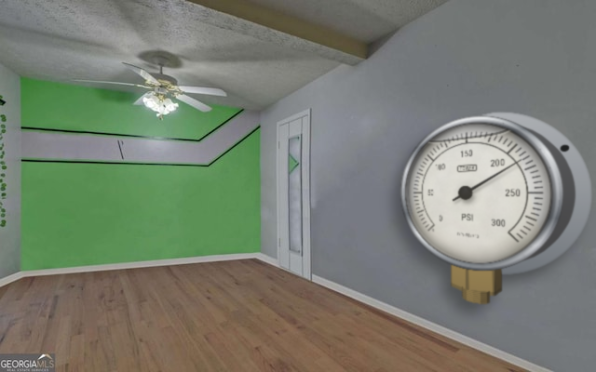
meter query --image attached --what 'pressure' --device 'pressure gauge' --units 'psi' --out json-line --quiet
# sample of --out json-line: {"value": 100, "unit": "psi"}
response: {"value": 215, "unit": "psi"}
